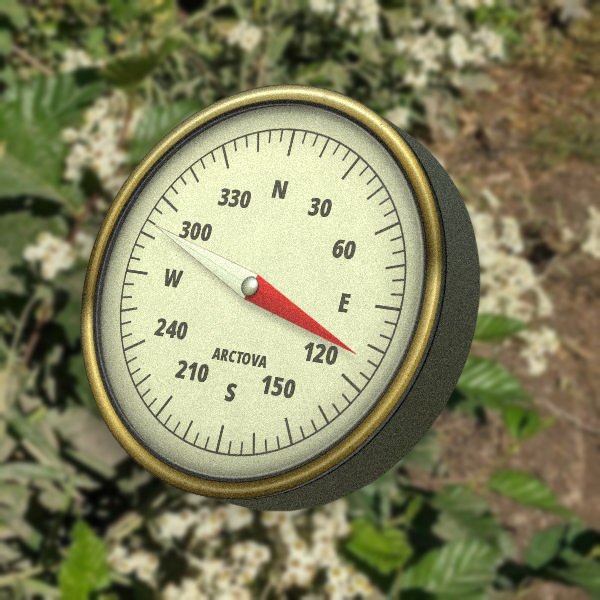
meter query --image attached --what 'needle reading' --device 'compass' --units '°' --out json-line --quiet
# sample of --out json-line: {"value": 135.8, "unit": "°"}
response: {"value": 110, "unit": "°"}
